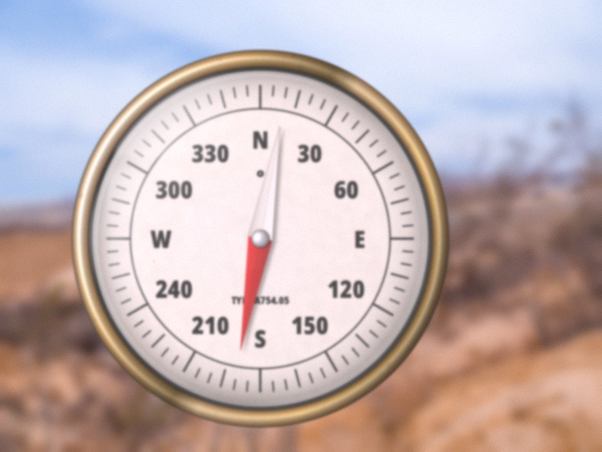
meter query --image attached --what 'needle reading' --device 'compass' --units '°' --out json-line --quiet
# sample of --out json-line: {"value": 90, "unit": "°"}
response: {"value": 190, "unit": "°"}
